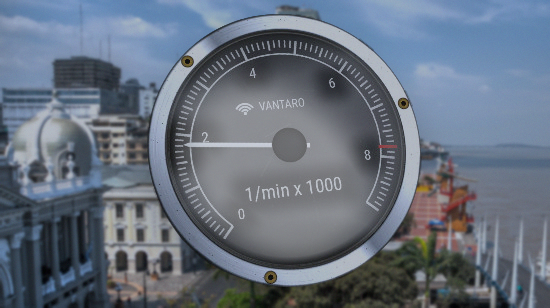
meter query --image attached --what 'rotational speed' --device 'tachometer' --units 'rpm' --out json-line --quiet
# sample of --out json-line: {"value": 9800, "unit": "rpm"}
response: {"value": 1800, "unit": "rpm"}
